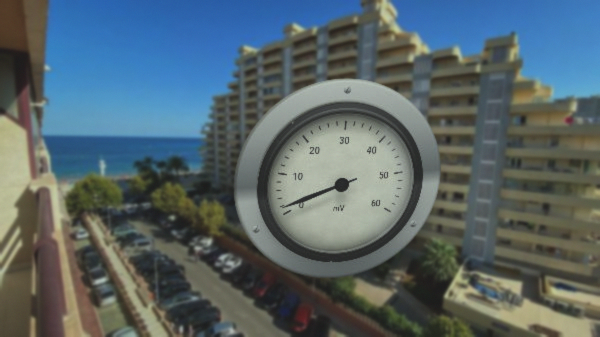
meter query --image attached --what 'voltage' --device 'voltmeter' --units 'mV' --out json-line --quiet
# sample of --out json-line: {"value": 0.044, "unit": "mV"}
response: {"value": 2, "unit": "mV"}
